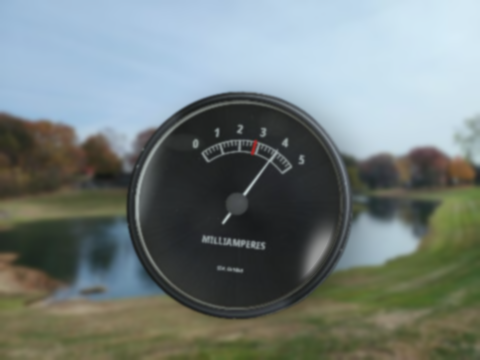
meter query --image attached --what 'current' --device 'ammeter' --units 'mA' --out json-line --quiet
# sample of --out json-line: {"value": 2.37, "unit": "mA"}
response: {"value": 4, "unit": "mA"}
